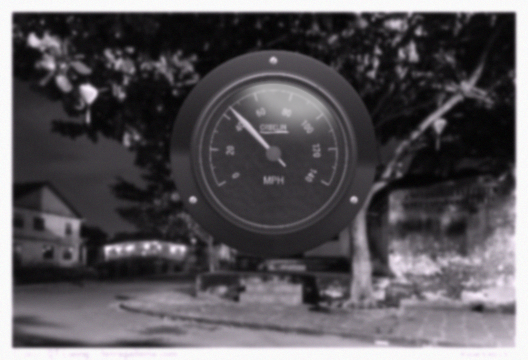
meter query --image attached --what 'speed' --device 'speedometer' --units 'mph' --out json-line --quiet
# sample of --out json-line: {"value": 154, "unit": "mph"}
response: {"value": 45, "unit": "mph"}
